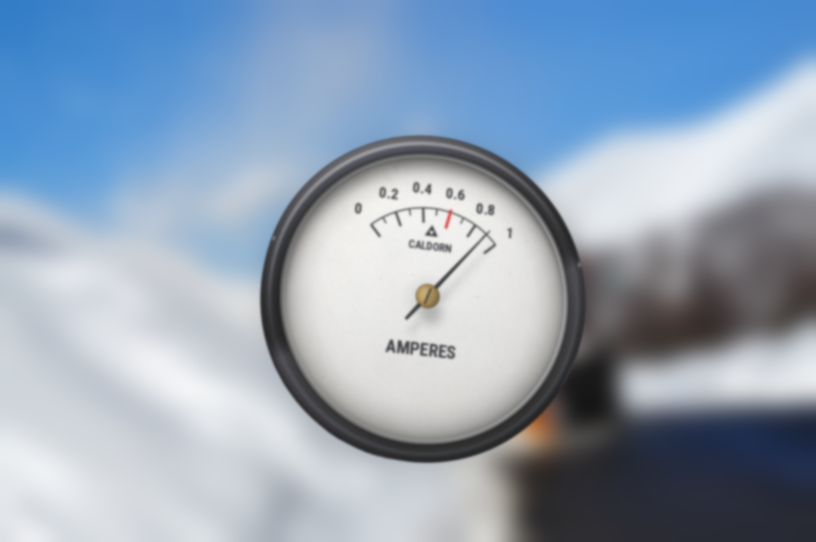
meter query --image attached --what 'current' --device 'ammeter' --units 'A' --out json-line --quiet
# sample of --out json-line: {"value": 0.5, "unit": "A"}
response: {"value": 0.9, "unit": "A"}
